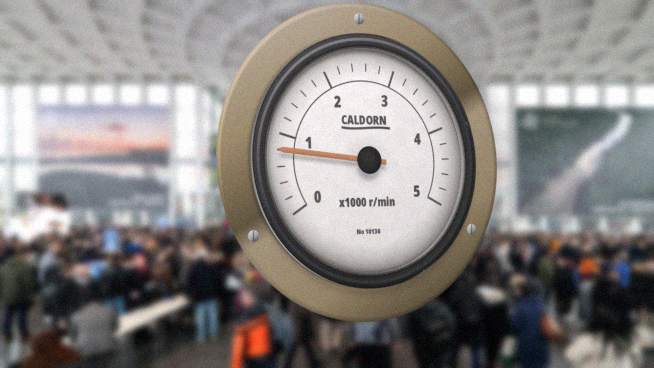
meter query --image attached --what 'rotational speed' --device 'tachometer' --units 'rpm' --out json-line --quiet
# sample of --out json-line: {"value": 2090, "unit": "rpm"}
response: {"value": 800, "unit": "rpm"}
